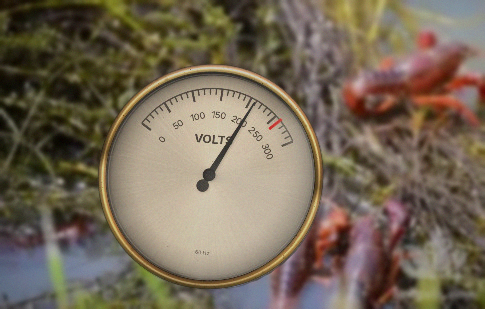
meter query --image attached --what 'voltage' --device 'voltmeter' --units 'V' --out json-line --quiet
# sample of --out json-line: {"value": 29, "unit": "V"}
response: {"value": 210, "unit": "V"}
